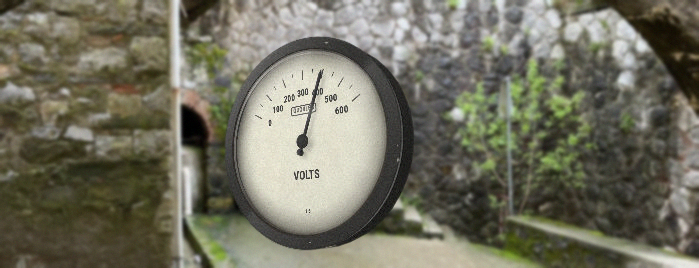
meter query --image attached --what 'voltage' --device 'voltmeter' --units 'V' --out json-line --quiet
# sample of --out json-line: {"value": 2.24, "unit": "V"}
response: {"value": 400, "unit": "V"}
